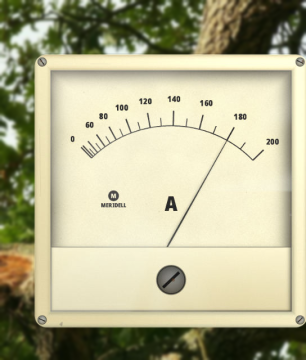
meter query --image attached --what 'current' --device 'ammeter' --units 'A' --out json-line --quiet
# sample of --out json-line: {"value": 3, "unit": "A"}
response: {"value": 180, "unit": "A"}
